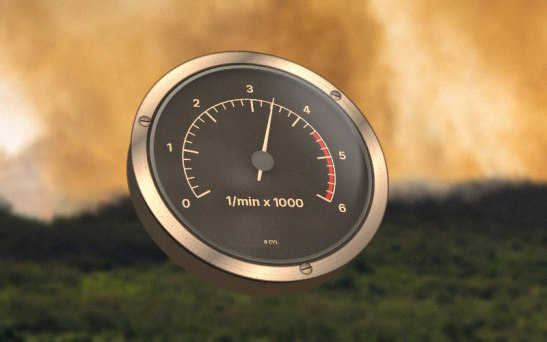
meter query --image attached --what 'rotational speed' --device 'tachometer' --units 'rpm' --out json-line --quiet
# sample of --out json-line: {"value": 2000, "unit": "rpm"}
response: {"value": 3400, "unit": "rpm"}
